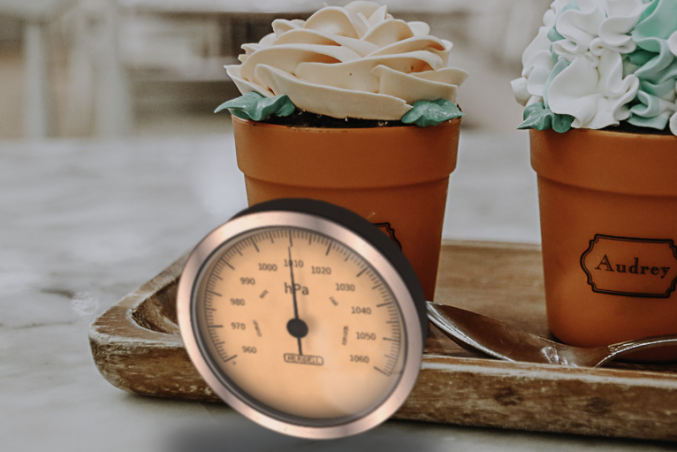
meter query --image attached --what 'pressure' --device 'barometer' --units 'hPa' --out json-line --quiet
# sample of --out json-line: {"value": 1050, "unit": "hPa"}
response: {"value": 1010, "unit": "hPa"}
